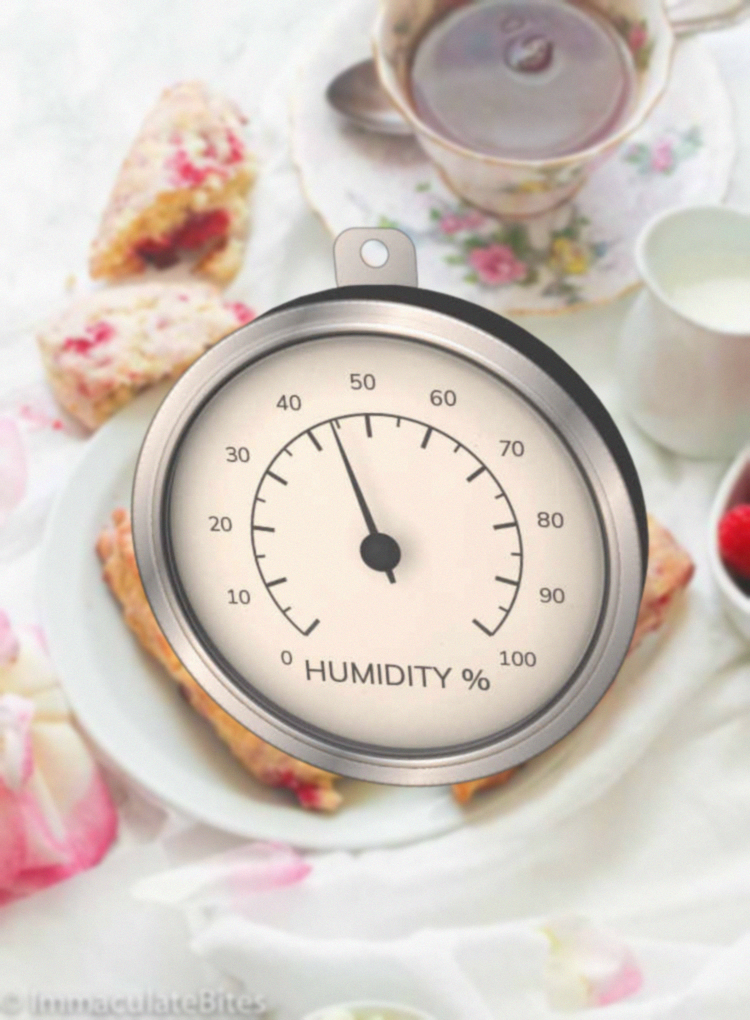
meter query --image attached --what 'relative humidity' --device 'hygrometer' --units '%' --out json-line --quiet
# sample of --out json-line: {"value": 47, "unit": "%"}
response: {"value": 45, "unit": "%"}
